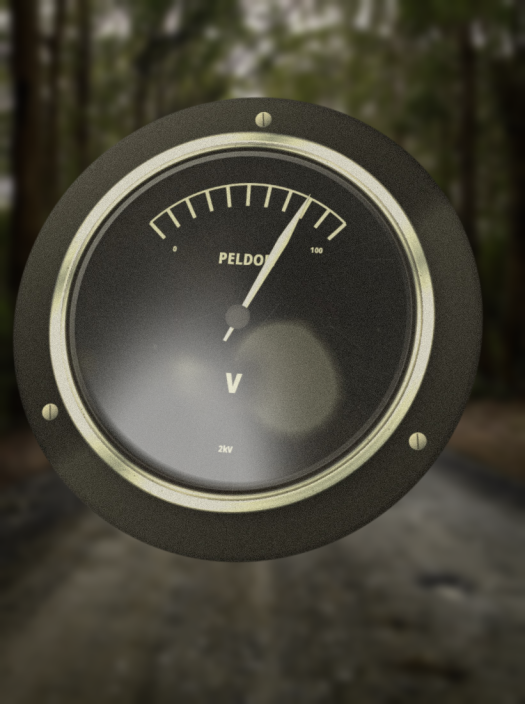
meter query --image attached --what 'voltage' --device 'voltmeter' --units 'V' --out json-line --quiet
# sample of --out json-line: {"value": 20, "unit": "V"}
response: {"value": 80, "unit": "V"}
